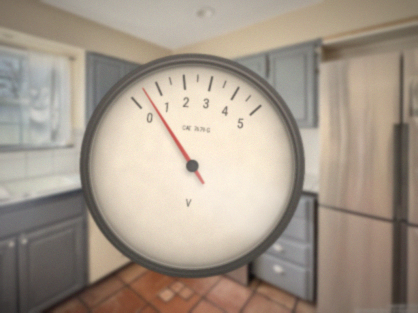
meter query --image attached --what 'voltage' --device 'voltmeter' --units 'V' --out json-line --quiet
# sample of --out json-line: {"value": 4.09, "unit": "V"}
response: {"value": 0.5, "unit": "V"}
